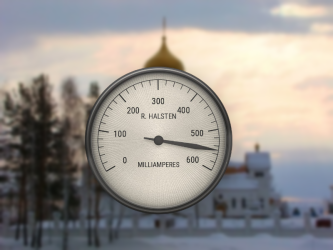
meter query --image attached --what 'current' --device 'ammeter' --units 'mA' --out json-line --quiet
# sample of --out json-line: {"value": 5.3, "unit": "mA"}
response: {"value": 550, "unit": "mA"}
